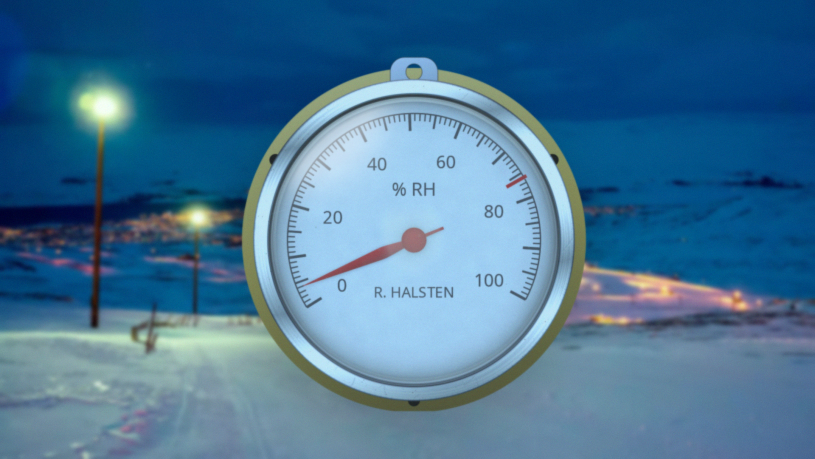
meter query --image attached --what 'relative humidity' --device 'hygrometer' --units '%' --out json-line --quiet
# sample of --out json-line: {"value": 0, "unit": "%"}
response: {"value": 4, "unit": "%"}
